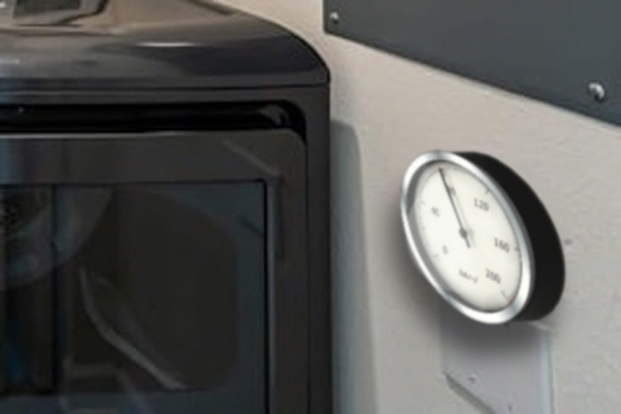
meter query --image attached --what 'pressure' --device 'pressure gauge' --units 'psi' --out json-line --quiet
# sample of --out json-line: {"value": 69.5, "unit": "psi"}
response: {"value": 80, "unit": "psi"}
